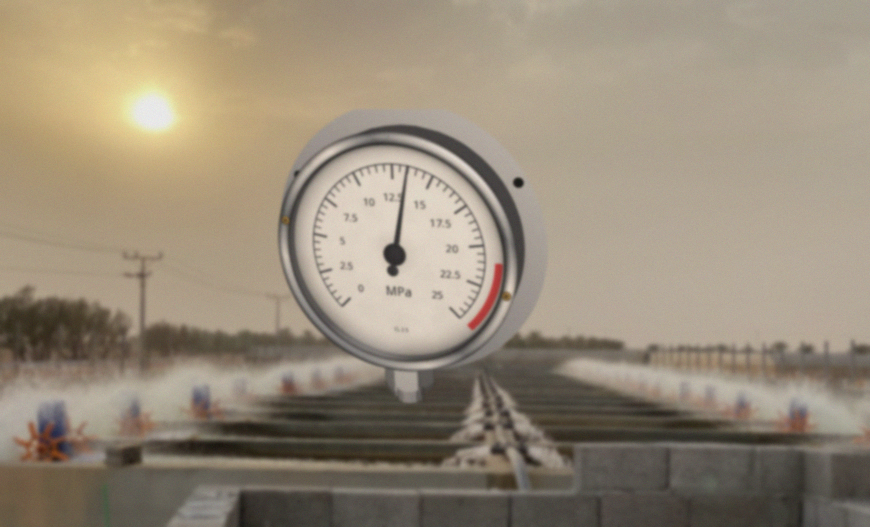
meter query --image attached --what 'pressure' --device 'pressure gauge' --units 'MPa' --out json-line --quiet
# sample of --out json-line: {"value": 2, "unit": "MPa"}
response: {"value": 13.5, "unit": "MPa"}
